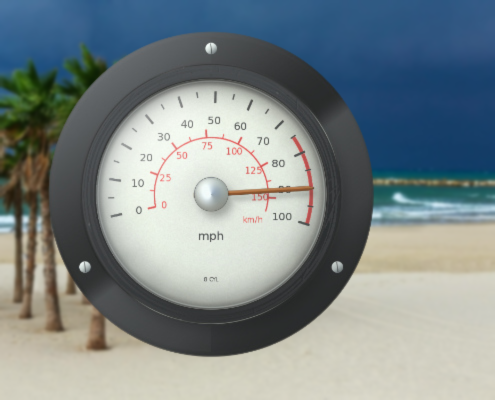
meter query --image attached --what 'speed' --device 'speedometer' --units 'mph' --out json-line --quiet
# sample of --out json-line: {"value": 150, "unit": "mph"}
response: {"value": 90, "unit": "mph"}
